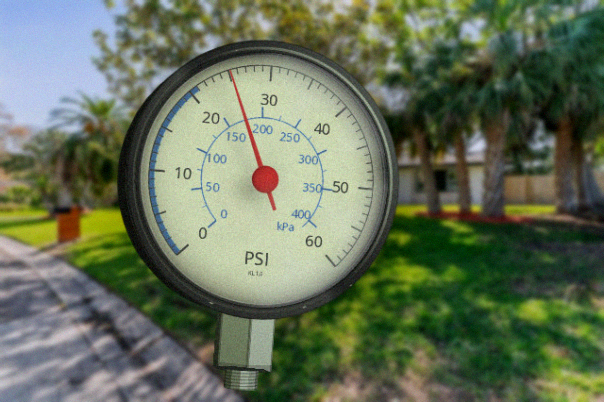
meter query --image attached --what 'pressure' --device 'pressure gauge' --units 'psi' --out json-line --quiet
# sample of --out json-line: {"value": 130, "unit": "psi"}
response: {"value": 25, "unit": "psi"}
